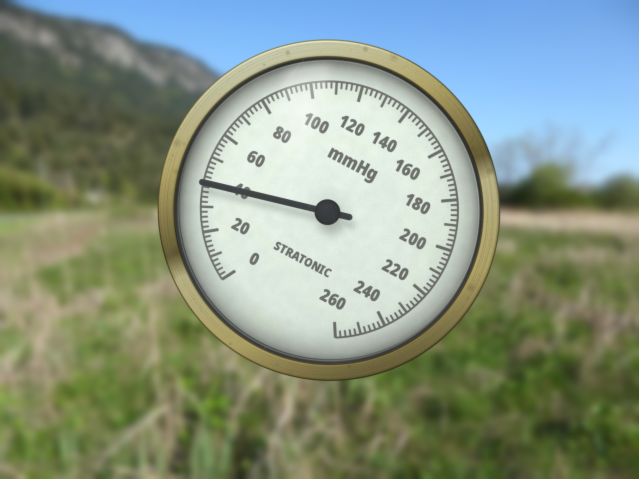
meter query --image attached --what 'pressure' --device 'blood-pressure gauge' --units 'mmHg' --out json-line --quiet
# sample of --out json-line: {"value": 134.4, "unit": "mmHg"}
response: {"value": 40, "unit": "mmHg"}
